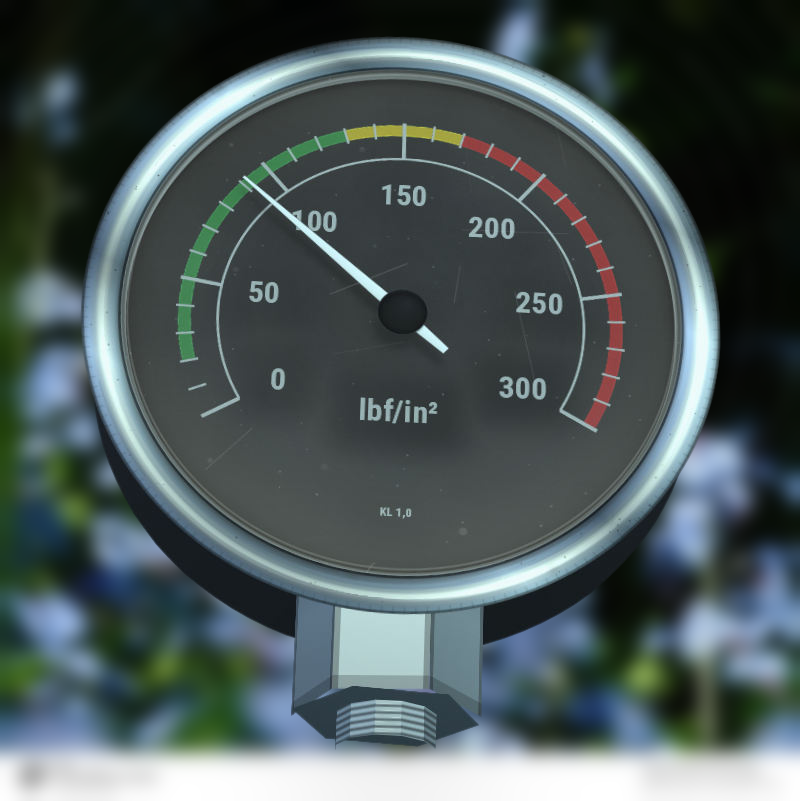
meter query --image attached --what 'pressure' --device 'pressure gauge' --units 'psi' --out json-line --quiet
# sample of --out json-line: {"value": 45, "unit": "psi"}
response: {"value": 90, "unit": "psi"}
